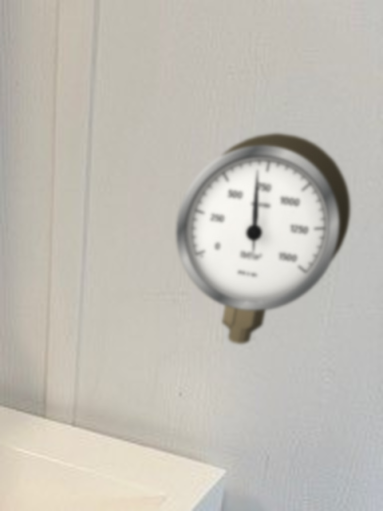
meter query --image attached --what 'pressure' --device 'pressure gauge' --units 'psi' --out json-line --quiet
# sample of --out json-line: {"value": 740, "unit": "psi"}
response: {"value": 700, "unit": "psi"}
